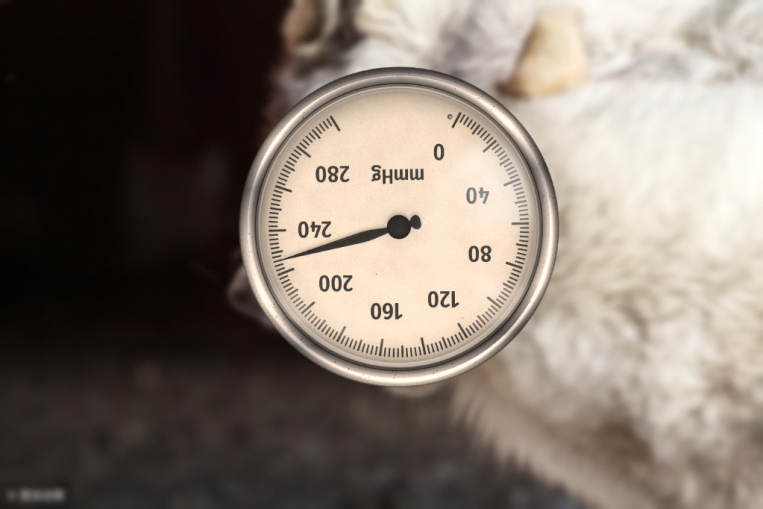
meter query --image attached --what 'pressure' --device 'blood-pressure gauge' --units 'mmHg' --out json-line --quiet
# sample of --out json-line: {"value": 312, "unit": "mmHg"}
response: {"value": 226, "unit": "mmHg"}
